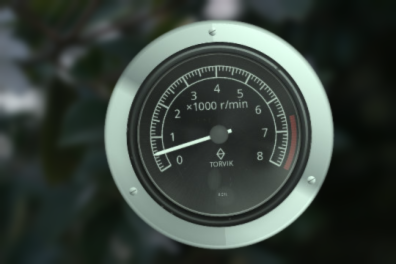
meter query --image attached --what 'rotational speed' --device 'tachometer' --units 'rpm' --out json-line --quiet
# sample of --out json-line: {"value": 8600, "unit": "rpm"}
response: {"value": 500, "unit": "rpm"}
